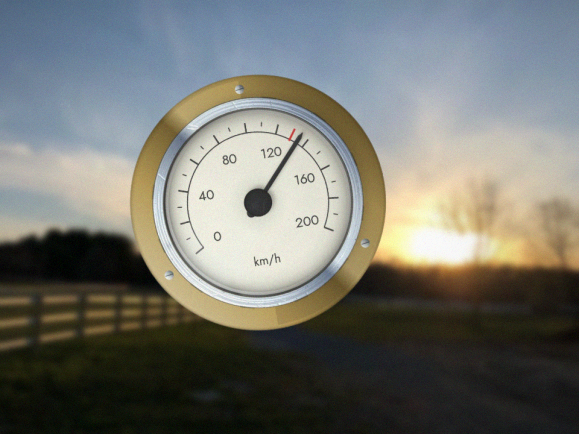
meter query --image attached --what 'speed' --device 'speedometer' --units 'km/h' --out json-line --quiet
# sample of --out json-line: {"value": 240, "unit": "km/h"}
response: {"value": 135, "unit": "km/h"}
